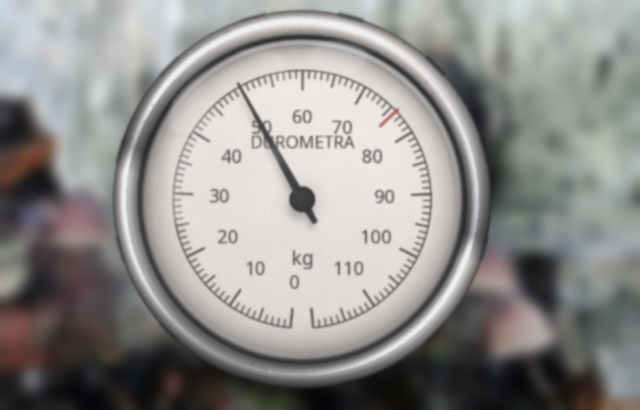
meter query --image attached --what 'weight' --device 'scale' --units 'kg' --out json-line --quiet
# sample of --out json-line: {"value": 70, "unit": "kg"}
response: {"value": 50, "unit": "kg"}
